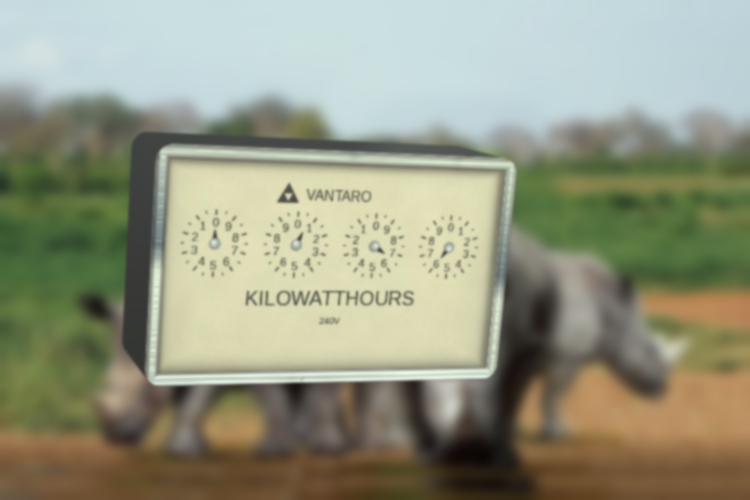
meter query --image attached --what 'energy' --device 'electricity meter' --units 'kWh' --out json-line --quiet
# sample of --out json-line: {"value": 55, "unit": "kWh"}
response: {"value": 66, "unit": "kWh"}
